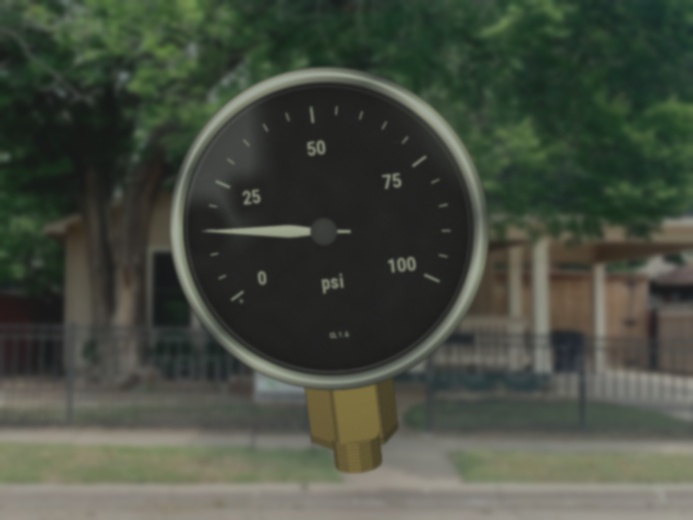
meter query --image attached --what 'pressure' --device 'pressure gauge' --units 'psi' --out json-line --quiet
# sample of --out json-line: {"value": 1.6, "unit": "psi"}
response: {"value": 15, "unit": "psi"}
